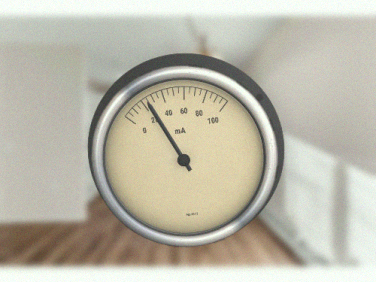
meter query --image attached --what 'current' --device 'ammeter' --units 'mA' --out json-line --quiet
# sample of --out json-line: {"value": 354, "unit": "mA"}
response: {"value": 25, "unit": "mA"}
